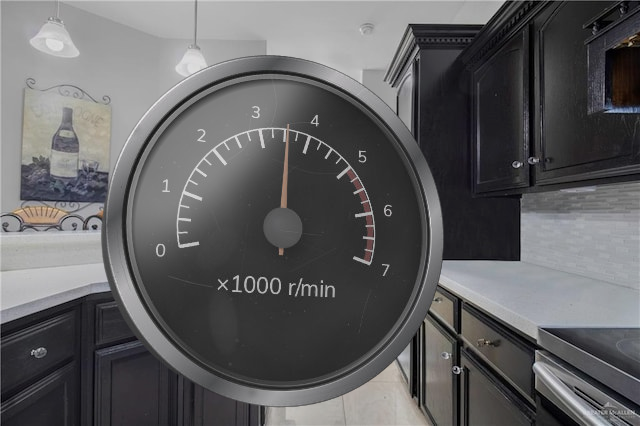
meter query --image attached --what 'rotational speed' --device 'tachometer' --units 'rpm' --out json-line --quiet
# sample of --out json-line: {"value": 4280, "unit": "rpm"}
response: {"value": 3500, "unit": "rpm"}
